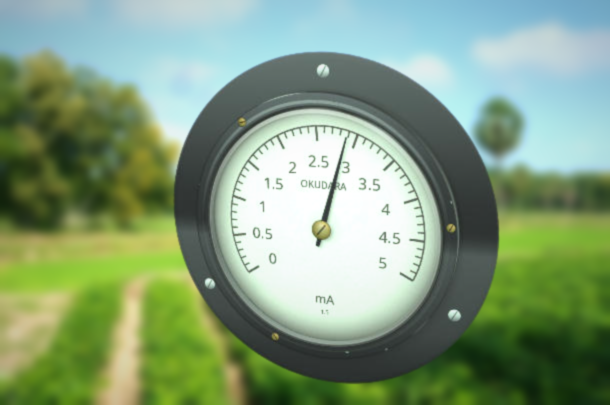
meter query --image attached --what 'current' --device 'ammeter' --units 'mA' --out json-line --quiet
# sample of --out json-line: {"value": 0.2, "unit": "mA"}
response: {"value": 2.9, "unit": "mA"}
